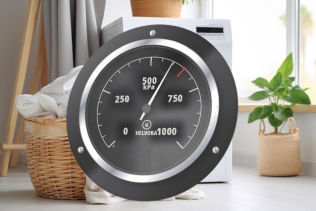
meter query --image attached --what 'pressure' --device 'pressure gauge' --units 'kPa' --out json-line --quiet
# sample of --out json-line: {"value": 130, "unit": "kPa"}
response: {"value": 600, "unit": "kPa"}
